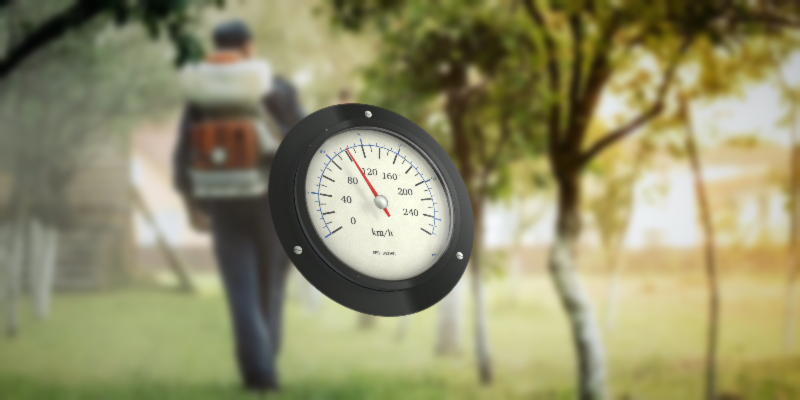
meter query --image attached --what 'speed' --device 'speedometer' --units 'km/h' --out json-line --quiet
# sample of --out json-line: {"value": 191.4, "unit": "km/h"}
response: {"value": 100, "unit": "km/h"}
